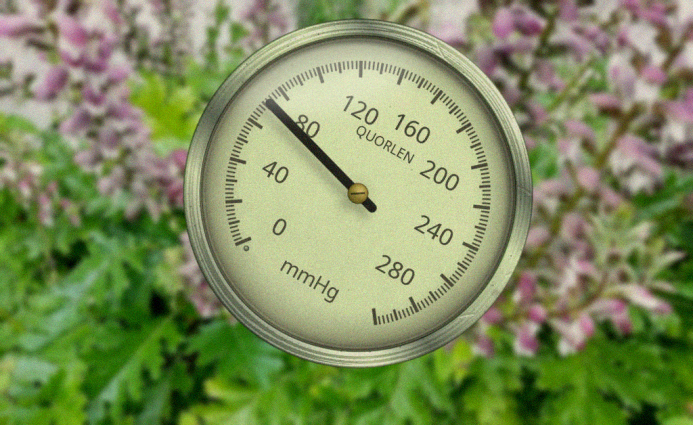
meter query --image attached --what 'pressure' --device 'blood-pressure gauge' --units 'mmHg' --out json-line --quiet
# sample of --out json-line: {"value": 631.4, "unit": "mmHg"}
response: {"value": 72, "unit": "mmHg"}
